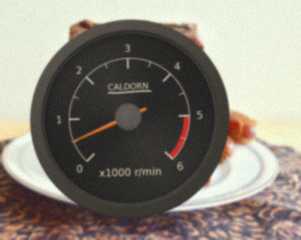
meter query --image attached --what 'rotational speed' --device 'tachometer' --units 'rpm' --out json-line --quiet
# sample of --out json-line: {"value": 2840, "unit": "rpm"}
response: {"value": 500, "unit": "rpm"}
